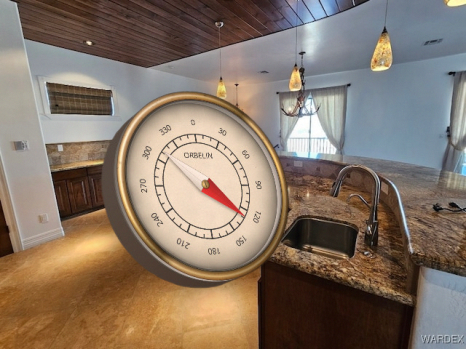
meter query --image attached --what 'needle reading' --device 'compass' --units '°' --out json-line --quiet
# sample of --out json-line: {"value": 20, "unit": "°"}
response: {"value": 130, "unit": "°"}
